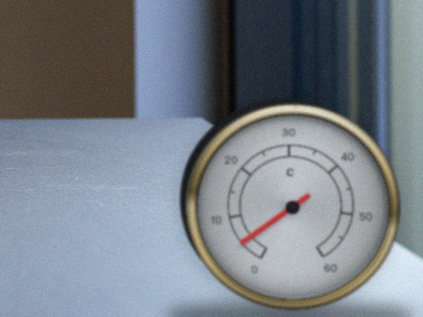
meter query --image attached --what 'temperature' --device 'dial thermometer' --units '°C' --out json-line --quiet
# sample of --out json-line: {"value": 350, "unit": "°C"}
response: {"value": 5, "unit": "°C"}
